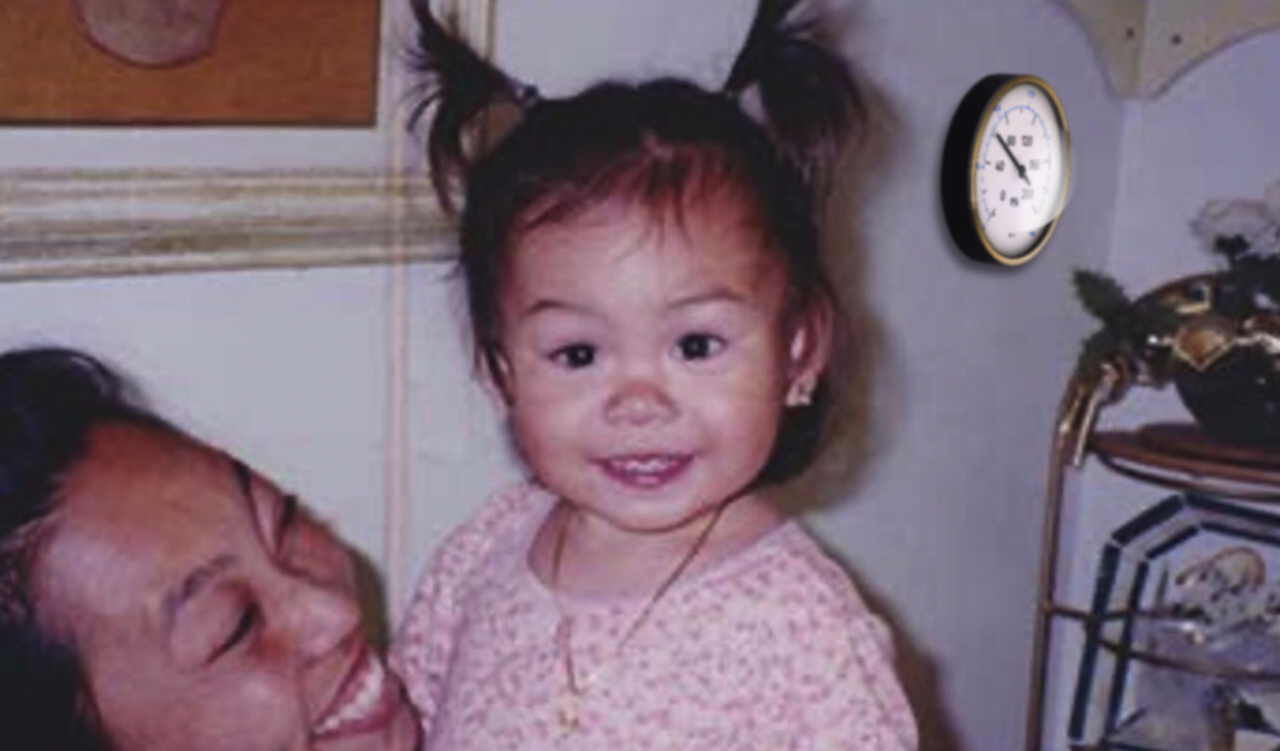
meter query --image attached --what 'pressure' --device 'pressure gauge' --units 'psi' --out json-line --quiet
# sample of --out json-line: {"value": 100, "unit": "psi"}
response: {"value": 60, "unit": "psi"}
